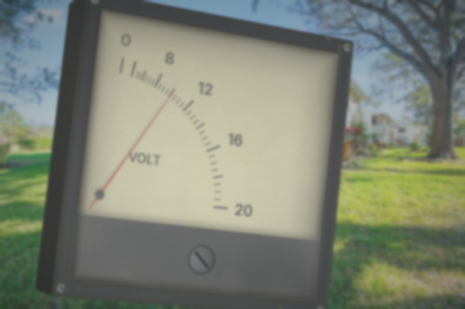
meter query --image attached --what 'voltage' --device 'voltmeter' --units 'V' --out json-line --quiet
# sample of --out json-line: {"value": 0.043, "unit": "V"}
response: {"value": 10, "unit": "V"}
